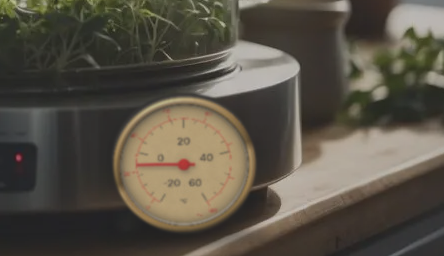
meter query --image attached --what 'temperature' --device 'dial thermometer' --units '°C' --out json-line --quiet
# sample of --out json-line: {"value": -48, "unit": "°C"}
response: {"value": -4, "unit": "°C"}
